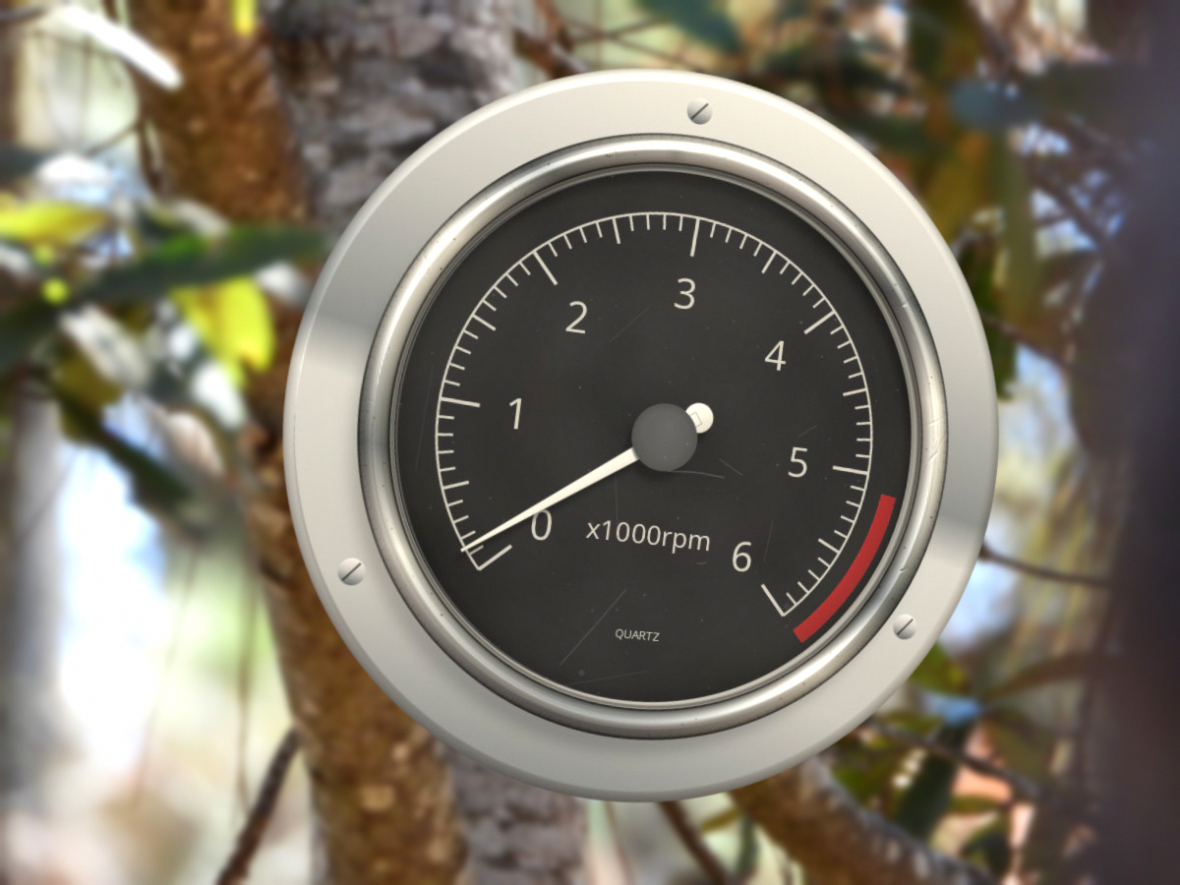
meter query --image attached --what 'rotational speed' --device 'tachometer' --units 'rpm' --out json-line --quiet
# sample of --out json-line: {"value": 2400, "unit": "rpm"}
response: {"value": 150, "unit": "rpm"}
